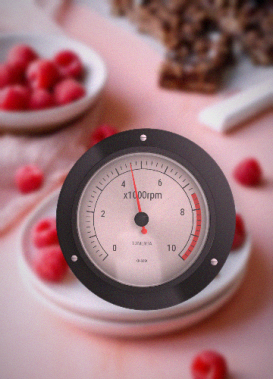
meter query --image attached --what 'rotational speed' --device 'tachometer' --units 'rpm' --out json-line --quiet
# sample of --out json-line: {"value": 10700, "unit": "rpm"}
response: {"value": 4600, "unit": "rpm"}
